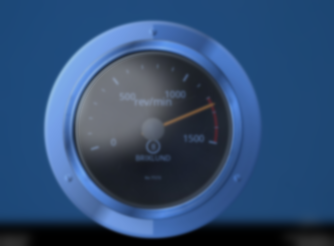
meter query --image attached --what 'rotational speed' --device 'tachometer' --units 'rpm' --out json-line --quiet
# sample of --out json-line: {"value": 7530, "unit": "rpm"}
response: {"value": 1250, "unit": "rpm"}
